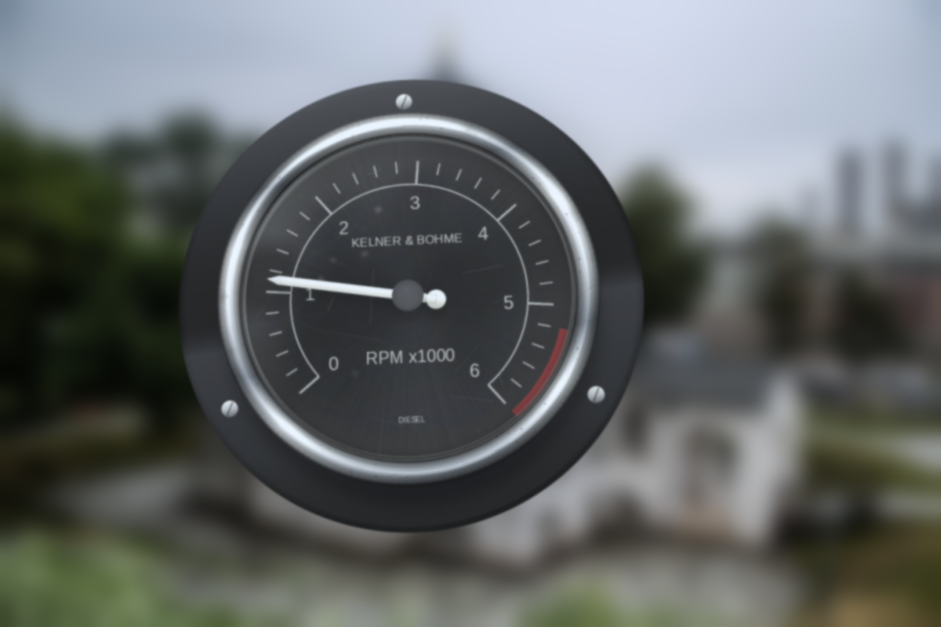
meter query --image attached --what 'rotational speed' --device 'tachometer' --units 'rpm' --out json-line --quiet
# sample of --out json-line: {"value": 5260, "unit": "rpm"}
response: {"value": 1100, "unit": "rpm"}
